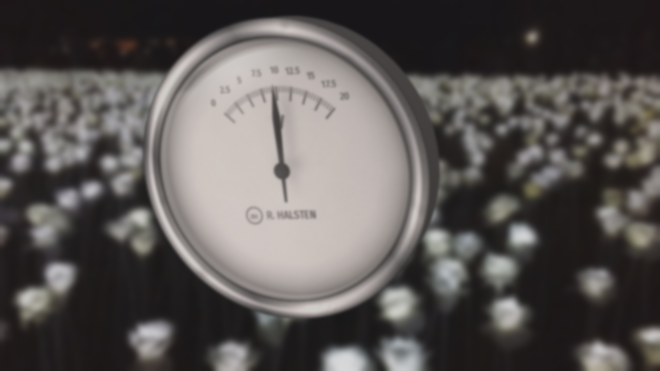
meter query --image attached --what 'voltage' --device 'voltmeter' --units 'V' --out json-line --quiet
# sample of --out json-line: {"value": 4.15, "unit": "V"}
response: {"value": 10, "unit": "V"}
